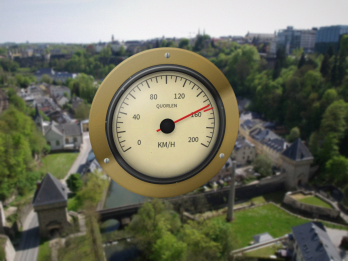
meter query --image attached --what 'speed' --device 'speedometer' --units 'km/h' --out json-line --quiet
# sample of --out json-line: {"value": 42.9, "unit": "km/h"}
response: {"value": 155, "unit": "km/h"}
